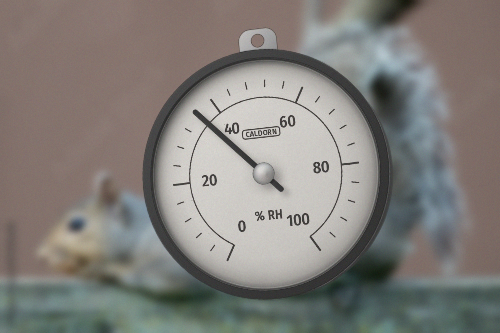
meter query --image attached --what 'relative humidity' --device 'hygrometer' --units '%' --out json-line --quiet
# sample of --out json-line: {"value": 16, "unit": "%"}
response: {"value": 36, "unit": "%"}
